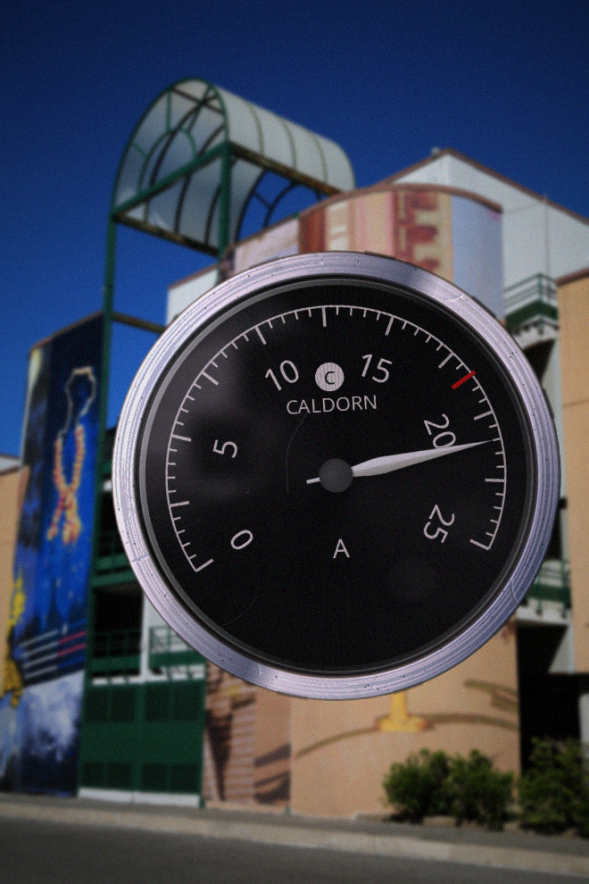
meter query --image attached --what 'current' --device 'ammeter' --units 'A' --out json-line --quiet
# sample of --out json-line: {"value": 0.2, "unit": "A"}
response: {"value": 21, "unit": "A"}
